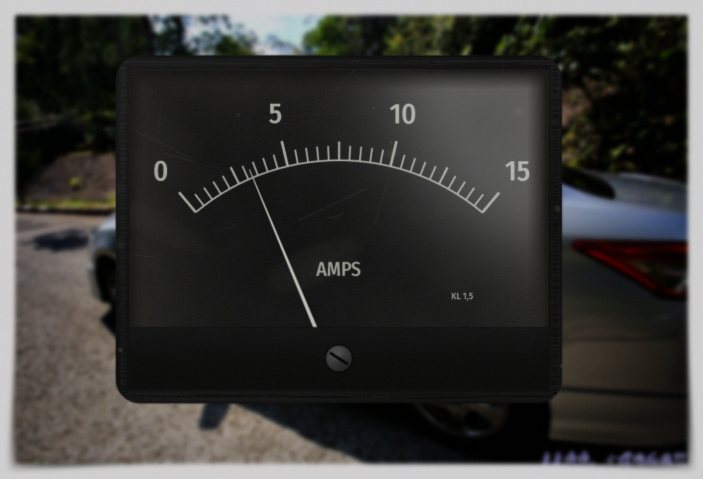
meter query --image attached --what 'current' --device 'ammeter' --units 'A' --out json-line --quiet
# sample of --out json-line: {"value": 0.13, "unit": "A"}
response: {"value": 3.25, "unit": "A"}
